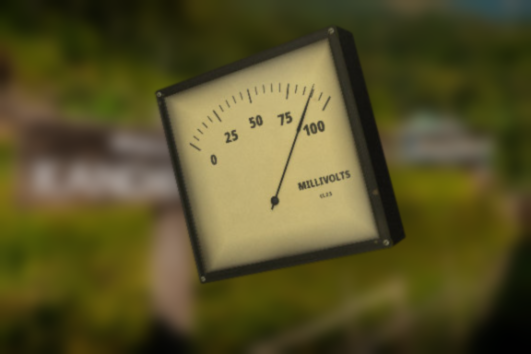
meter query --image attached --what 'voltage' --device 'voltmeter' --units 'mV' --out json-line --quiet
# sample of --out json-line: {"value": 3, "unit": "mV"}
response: {"value": 90, "unit": "mV"}
